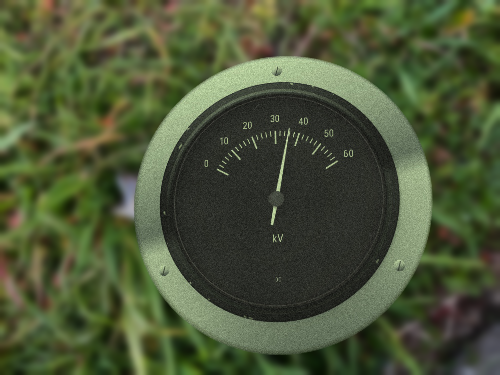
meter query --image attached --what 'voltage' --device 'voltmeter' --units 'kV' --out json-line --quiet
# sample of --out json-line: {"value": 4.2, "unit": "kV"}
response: {"value": 36, "unit": "kV"}
